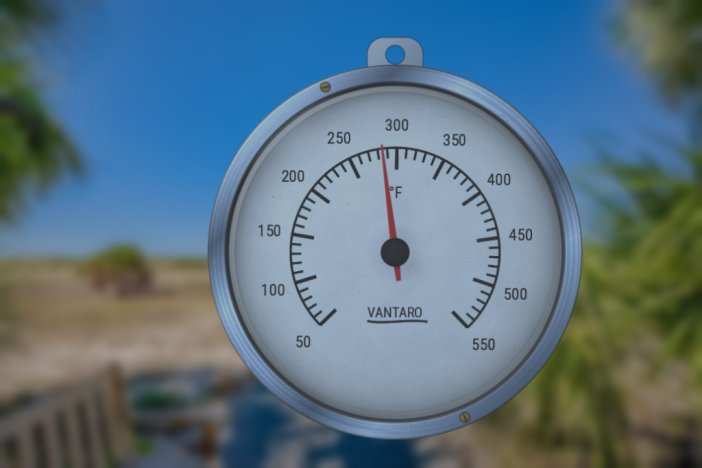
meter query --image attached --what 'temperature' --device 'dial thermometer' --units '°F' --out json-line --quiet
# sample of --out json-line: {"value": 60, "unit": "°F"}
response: {"value": 285, "unit": "°F"}
